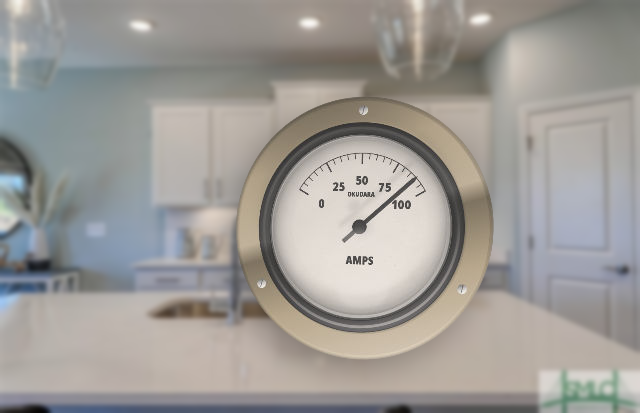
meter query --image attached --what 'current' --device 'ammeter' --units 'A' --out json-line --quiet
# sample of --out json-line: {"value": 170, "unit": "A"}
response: {"value": 90, "unit": "A"}
